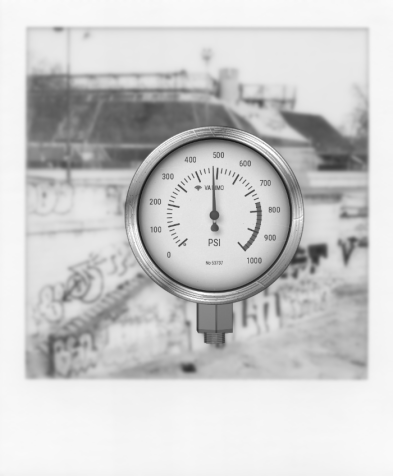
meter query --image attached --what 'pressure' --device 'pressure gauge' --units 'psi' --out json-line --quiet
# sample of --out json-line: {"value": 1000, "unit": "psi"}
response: {"value": 480, "unit": "psi"}
